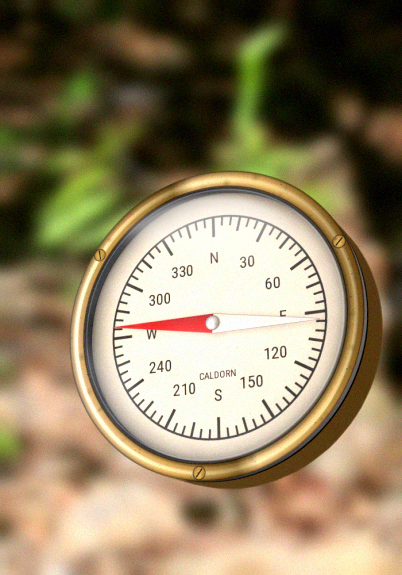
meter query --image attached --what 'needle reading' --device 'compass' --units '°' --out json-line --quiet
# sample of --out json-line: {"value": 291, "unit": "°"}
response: {"value": 275, "unit": "°"}
